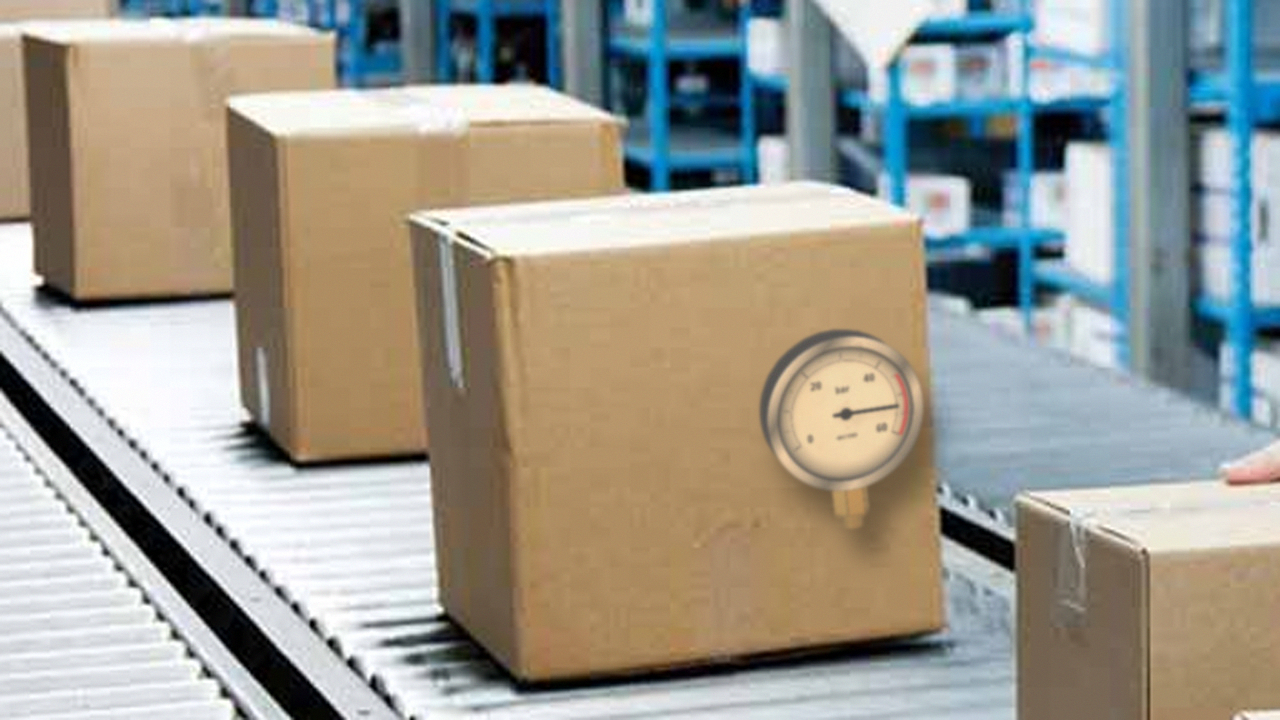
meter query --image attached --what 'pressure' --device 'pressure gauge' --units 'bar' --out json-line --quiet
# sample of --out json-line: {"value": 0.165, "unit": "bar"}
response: {"value": 52.5, "unit": "bar"}
